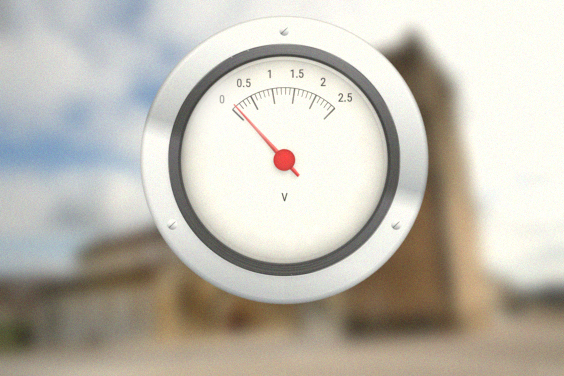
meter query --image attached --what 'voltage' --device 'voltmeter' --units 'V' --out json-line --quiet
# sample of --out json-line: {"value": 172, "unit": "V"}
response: {"value": 0.1, "unit": "V"}
